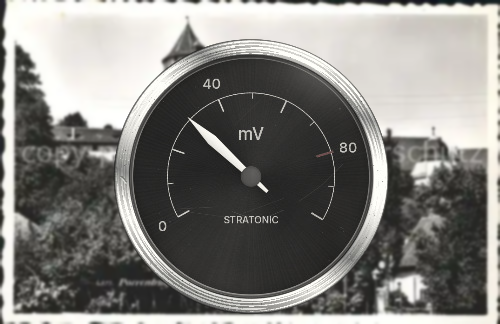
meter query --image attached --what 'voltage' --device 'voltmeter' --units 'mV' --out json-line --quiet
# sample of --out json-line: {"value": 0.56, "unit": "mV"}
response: {"value": 30, "unit": "mV"}
